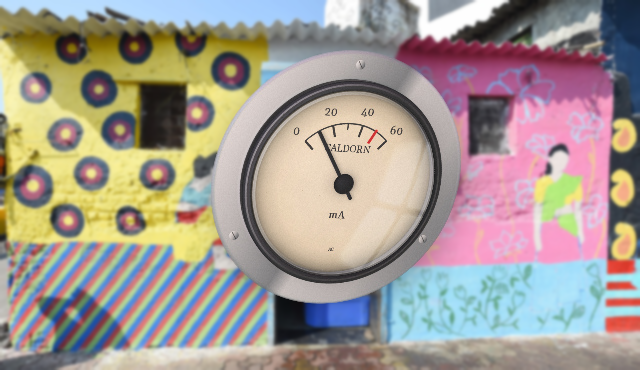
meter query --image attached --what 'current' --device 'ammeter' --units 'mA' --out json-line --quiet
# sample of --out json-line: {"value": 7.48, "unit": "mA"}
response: {"value": 10, "unit": "mA"}
